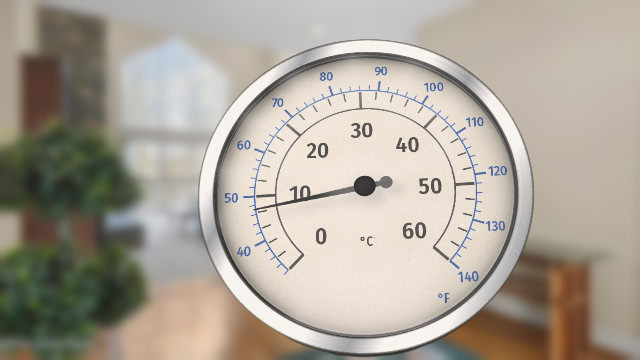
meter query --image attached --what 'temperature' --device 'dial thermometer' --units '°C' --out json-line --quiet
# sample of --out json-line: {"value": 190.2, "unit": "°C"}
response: {"value": 8, "unit": "°C"}
